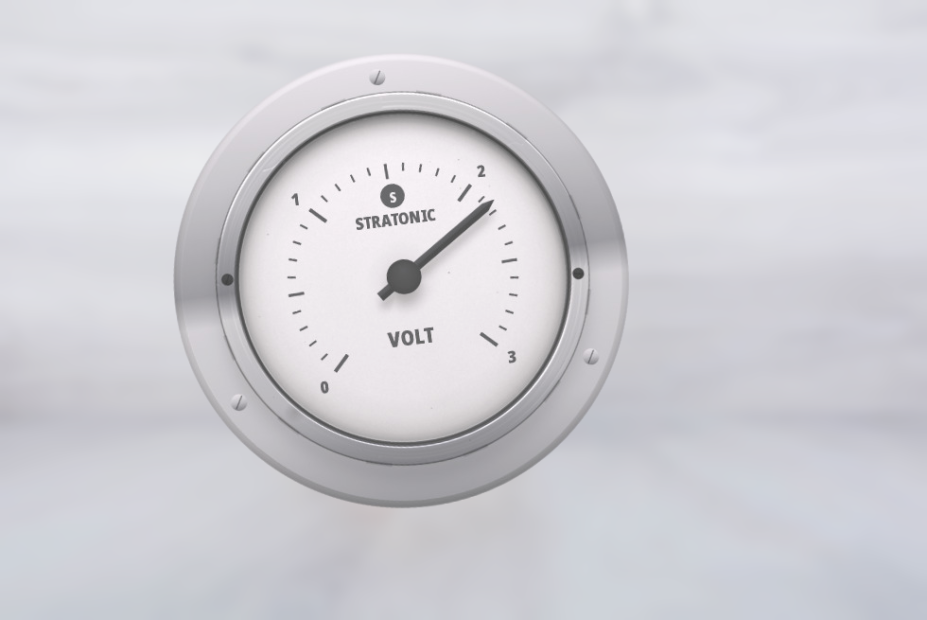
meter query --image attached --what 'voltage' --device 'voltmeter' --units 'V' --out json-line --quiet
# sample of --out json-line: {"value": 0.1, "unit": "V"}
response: {"value": 2.15, "unit": "V"}
